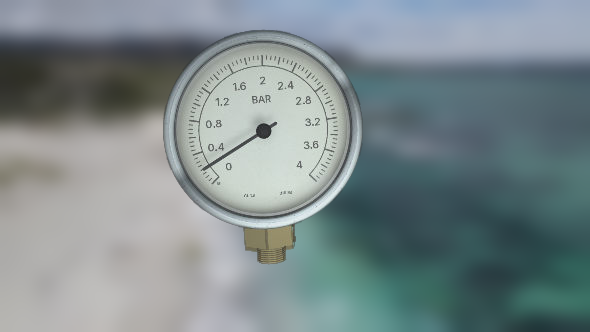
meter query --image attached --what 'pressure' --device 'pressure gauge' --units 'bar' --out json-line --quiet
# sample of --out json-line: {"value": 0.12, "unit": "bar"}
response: {"value": 0.2, "unit": "bar"}
